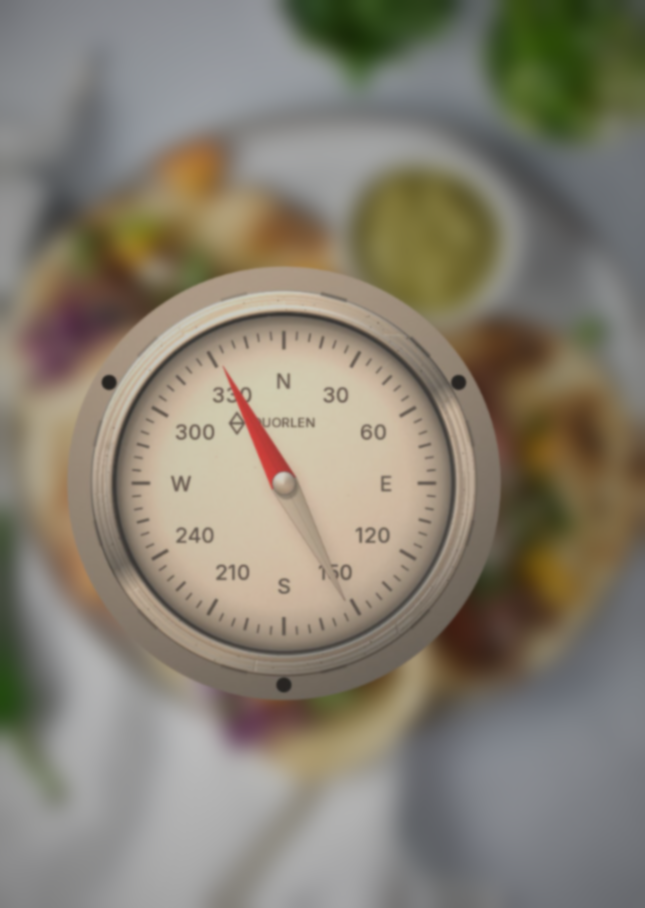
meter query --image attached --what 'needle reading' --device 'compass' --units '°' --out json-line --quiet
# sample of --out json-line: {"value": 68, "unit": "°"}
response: {"value": 332.5, "unit": "°"}
